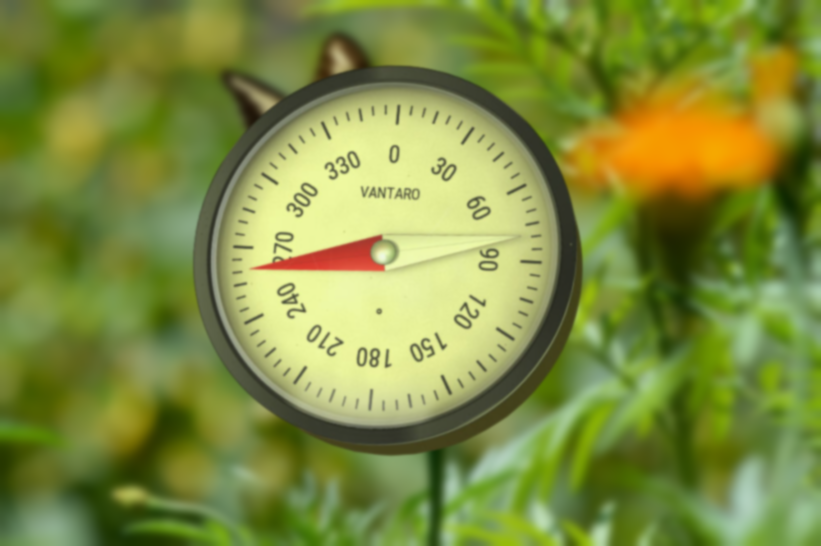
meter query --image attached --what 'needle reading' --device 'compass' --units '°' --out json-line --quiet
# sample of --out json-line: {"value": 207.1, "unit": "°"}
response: {"value": 260, "unit": "°"}
